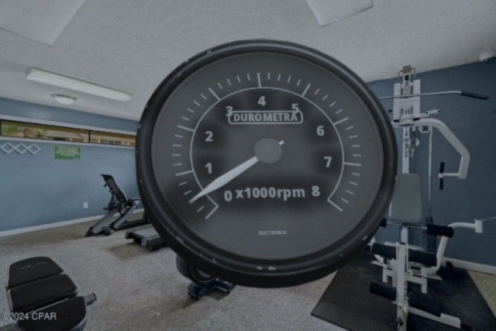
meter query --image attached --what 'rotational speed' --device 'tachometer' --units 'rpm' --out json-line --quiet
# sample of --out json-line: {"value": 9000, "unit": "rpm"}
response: {"value": 400, "unit": "rpm"}
